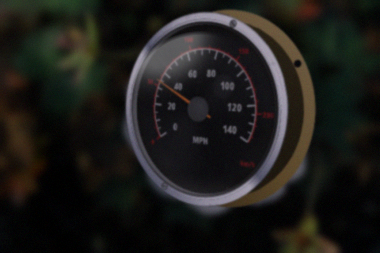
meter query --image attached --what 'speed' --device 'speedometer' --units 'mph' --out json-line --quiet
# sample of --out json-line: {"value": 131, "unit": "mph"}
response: {"value": 35, "unit": "mph"}
